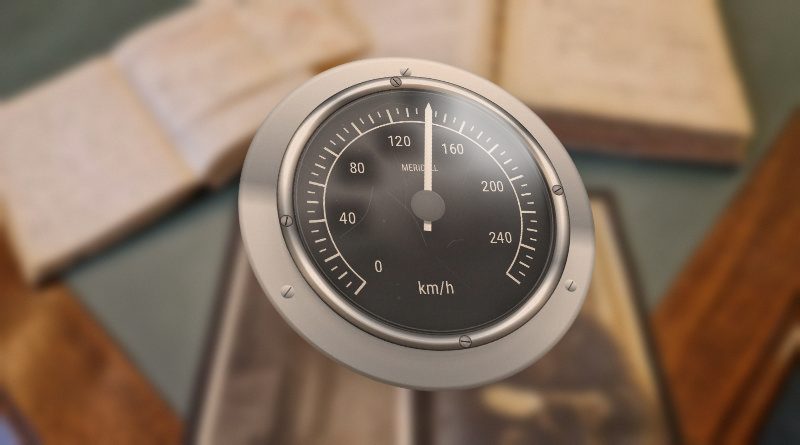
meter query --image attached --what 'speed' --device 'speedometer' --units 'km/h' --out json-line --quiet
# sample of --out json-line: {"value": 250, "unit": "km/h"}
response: {"value": 140, "unit": "km/h"}
